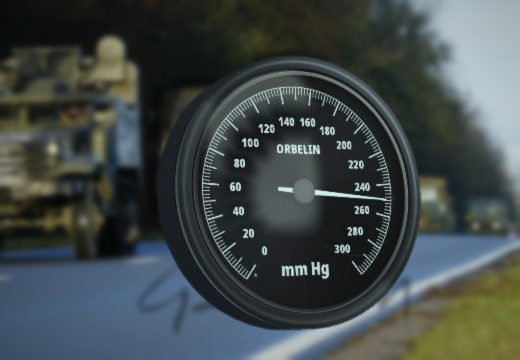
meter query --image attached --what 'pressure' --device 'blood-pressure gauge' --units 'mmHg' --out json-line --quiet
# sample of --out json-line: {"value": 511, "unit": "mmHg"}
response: {"value": 250, "unit": "mmHg"}
